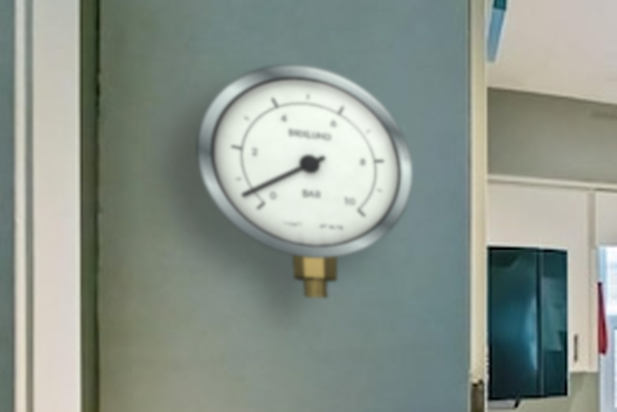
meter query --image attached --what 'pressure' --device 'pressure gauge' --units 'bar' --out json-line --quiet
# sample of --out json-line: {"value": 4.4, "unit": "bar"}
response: {"value": 0.5, "unit": "bar"}
